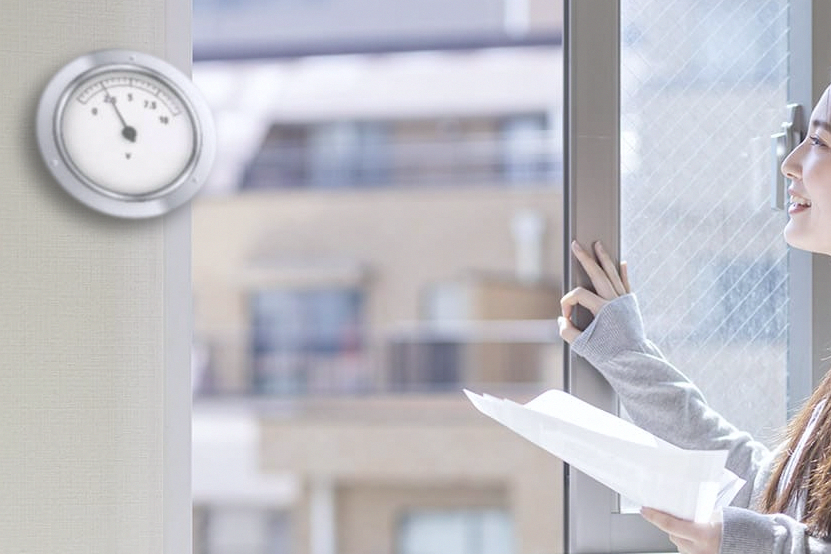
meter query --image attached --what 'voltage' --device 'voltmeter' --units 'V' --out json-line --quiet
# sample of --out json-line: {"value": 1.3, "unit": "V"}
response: {"value": 2.5, "unit": "V"}
